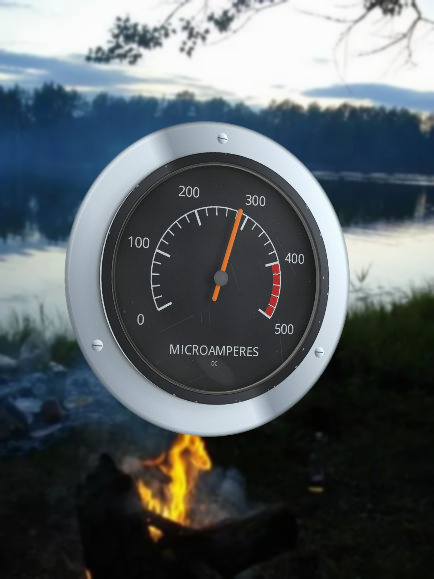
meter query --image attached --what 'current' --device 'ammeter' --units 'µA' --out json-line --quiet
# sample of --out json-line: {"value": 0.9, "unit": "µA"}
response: {"value": 280, "unit": "µA"}
